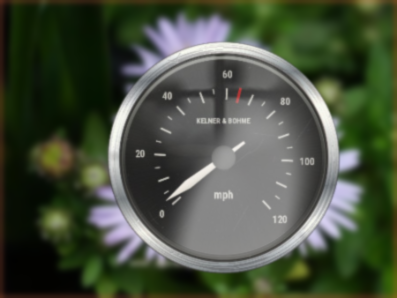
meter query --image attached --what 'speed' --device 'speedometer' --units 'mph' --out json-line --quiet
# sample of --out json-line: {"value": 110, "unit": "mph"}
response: {"value": 2.5, "unit": "mph"}
